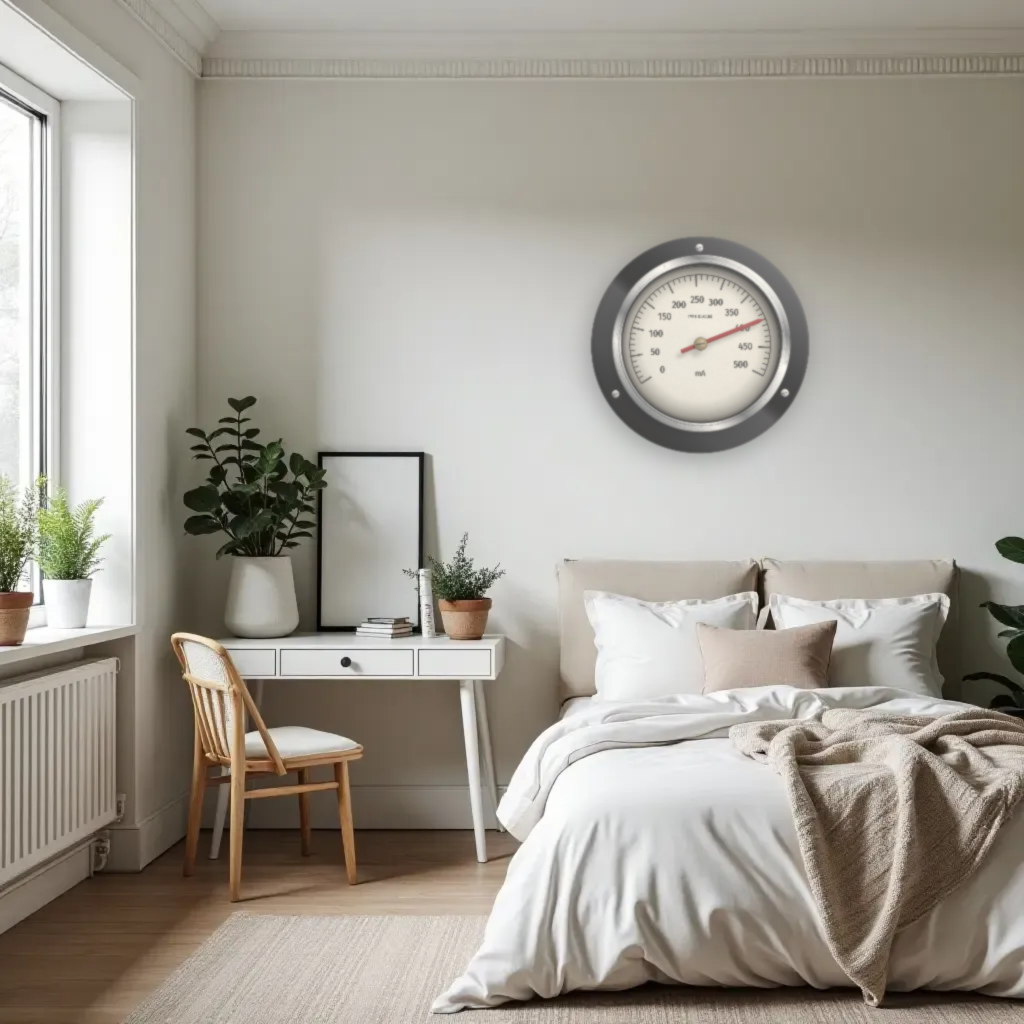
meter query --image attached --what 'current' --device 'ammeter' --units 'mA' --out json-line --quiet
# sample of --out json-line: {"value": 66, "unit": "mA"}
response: {"value": 400, "unit": "mA"}
